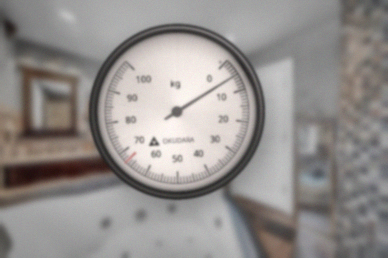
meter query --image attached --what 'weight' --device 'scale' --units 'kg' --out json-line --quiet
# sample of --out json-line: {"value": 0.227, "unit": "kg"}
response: {"value": 5, "unit": "kg"}
